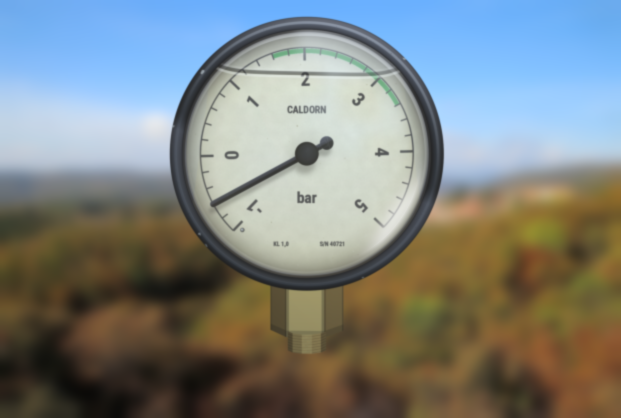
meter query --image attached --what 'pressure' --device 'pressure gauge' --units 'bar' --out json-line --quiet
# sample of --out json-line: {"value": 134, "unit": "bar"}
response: {"value": -0.6, "unit": "bar"}
